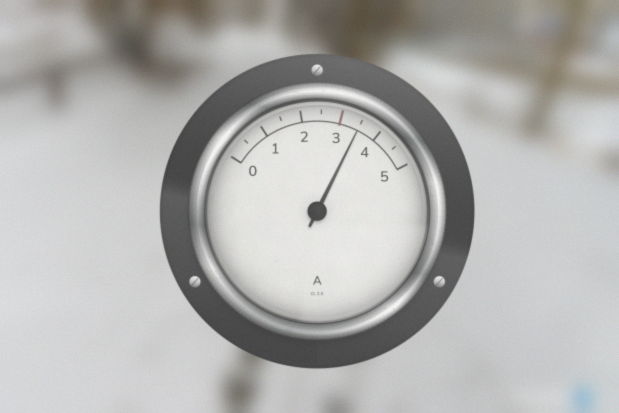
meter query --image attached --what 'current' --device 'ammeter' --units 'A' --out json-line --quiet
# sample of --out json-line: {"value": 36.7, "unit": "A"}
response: {"value": 3.5, "unit": "A"}
